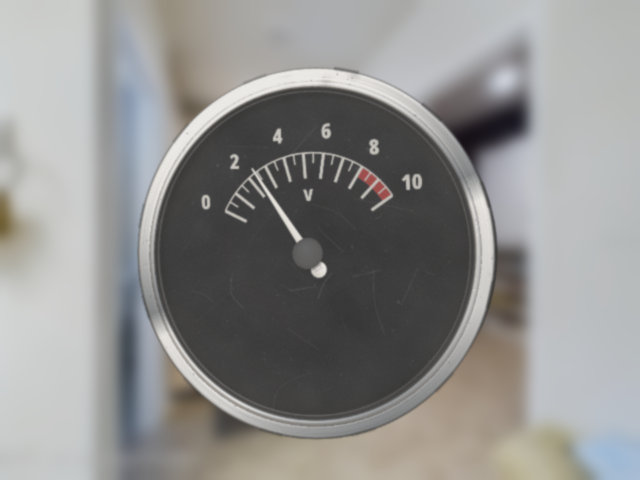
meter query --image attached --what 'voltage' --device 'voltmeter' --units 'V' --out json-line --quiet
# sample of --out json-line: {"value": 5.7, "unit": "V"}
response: {"value": 2.5, "unit": "V"}
